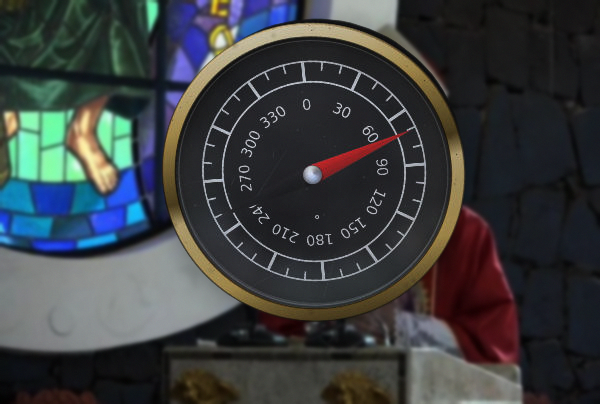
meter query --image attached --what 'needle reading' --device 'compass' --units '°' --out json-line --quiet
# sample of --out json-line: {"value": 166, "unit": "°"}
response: {"value": 70, "unit": "°"}
